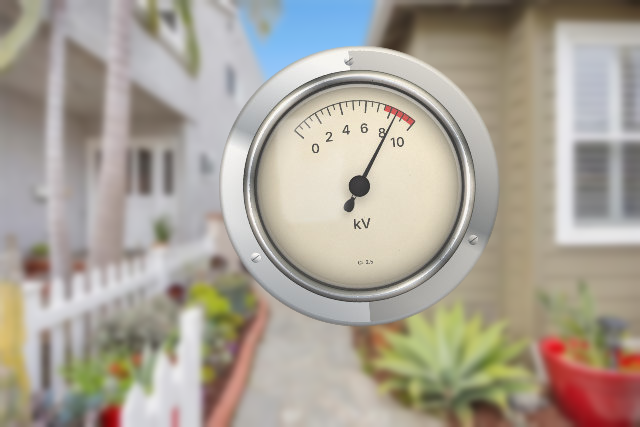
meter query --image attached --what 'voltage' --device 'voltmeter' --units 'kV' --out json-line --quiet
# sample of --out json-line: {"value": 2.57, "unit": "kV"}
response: {"value": 8.5, "unit": "kV"}
